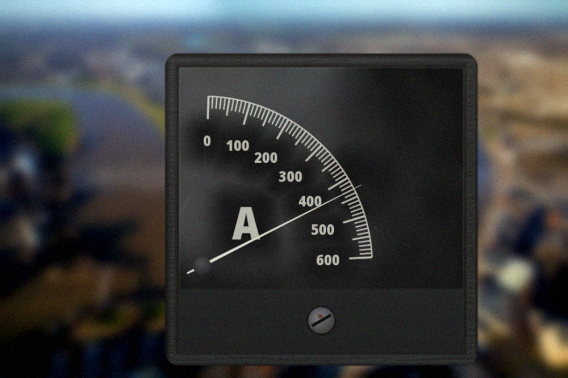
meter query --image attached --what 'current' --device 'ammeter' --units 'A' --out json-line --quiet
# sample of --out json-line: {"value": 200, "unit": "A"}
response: {"value": 430, "unit": "A"}
